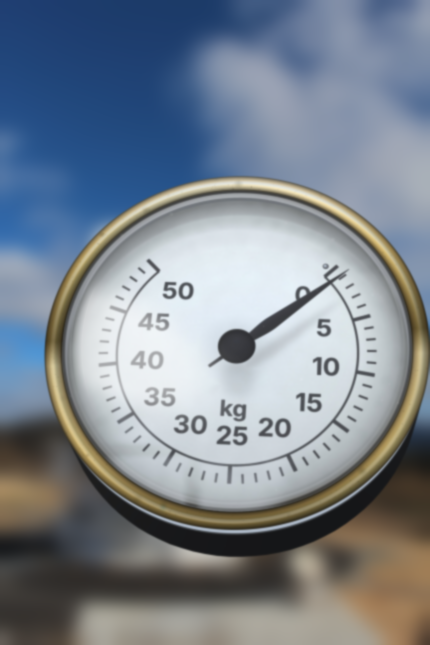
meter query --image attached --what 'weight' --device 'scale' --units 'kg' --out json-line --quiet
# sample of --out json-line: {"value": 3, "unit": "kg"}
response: {"value": 1, "unit": "kg"}
